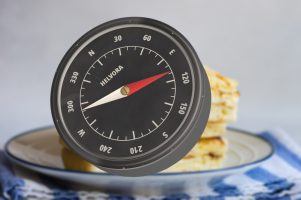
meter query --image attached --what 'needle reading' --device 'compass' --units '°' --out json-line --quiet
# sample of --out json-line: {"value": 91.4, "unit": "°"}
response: {"value": 110, "unit": "°"}
